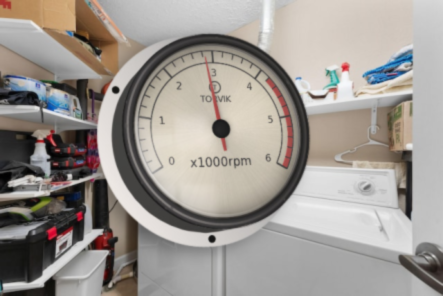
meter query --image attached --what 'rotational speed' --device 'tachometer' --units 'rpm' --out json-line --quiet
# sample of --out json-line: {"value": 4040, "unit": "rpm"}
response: {"value": 2800, "unit": "rpm"}
